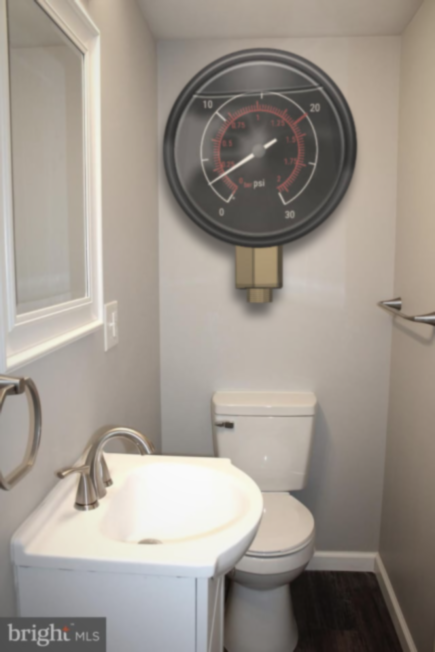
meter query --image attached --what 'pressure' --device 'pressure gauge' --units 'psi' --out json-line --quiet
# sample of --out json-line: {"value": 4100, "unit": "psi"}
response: {"value": 2.5, "unit": "psi"}
